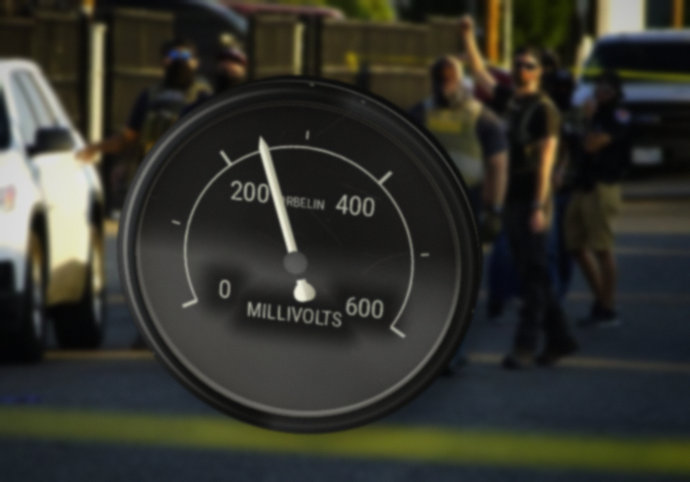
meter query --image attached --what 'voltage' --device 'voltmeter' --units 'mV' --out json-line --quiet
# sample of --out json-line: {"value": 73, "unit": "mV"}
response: {"value": 250, "unit": "mV"}
